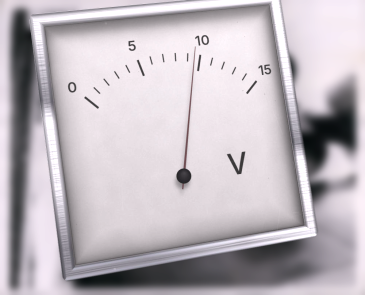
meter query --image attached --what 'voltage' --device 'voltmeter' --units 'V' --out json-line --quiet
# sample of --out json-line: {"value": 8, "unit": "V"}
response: {"value": 9.5, "unit": "V"}
